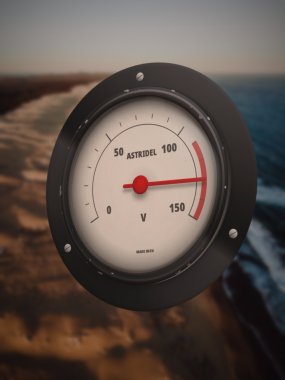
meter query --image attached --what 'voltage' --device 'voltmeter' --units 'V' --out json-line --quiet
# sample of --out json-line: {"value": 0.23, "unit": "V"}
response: {"value": 130, "unit": "V"}
